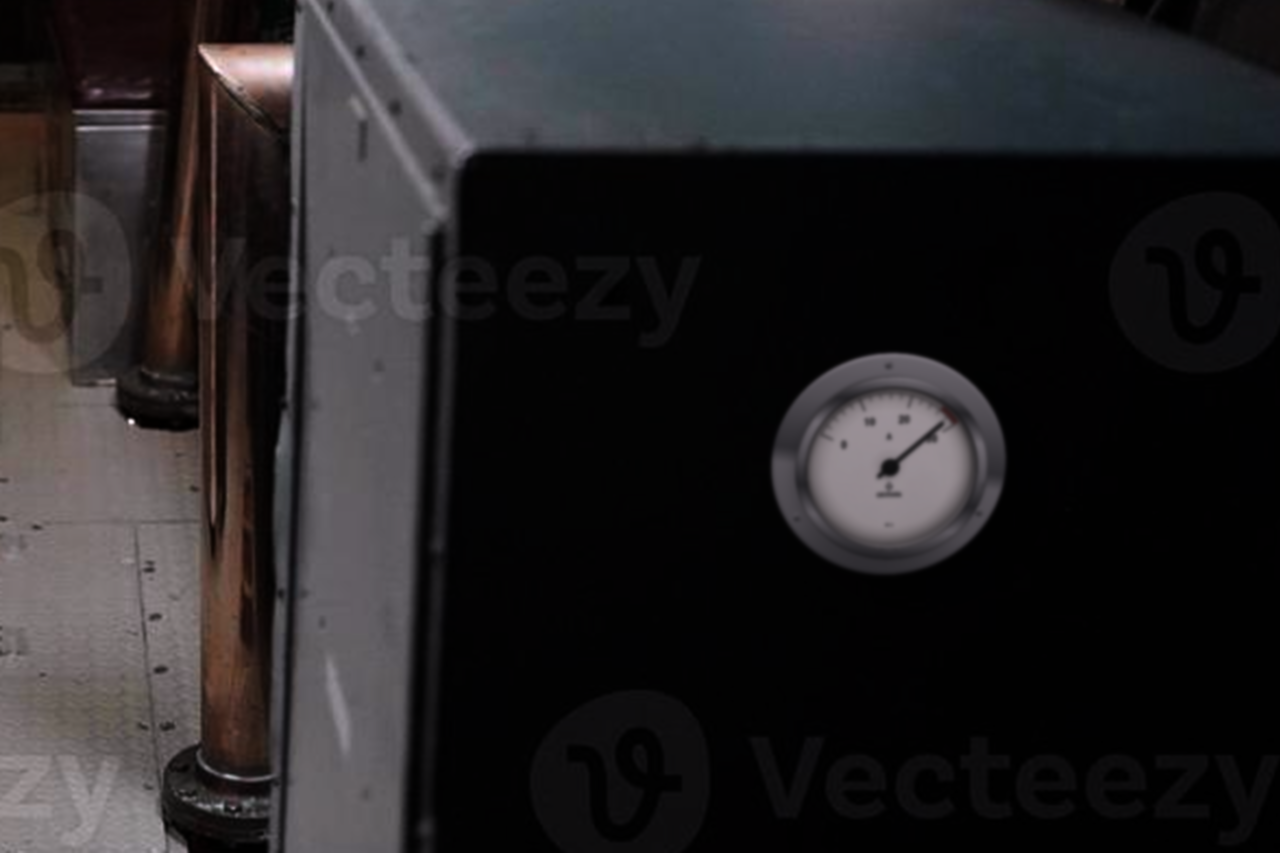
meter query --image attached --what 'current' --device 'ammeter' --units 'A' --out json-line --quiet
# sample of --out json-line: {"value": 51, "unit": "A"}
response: {"value": 28, "unit": "A"}
